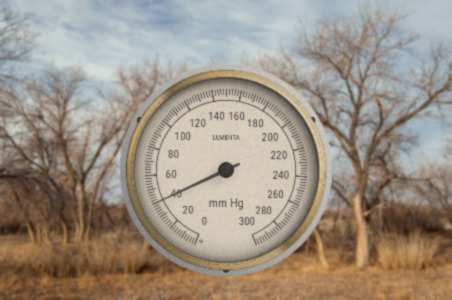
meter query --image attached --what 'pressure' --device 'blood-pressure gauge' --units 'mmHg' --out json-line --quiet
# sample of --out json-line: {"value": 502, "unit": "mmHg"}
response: {"value": 40, "unit": "mmHg"}
